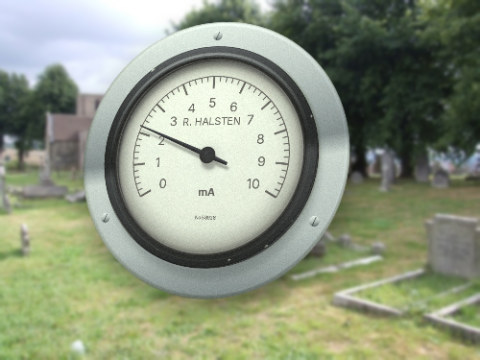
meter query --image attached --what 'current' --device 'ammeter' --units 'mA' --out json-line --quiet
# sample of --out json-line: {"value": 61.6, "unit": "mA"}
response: {"value": 2.2, "unit": "mA"}
